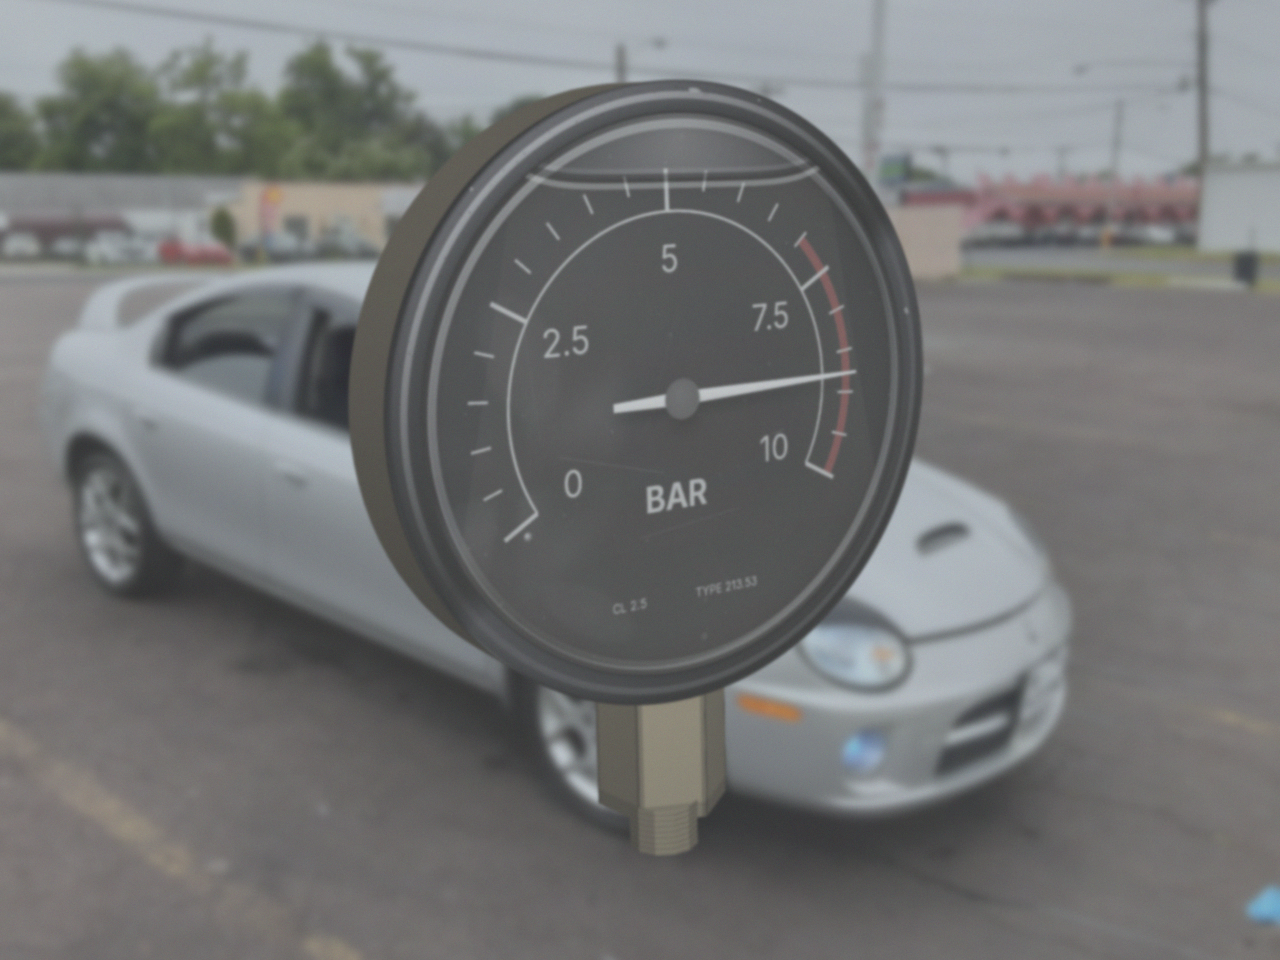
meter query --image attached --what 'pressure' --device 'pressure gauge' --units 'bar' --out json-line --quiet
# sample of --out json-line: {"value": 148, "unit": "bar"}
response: {"value": 8.75, "unit": "bar"}
